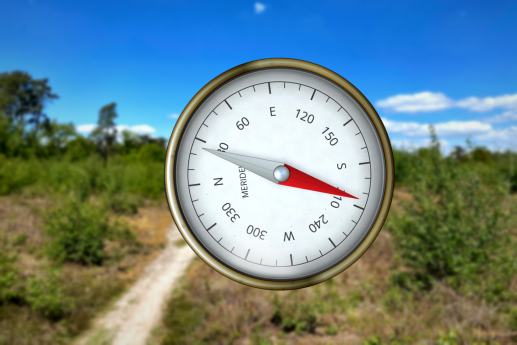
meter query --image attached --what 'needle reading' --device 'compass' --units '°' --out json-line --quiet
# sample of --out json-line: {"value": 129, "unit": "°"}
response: {"value": 205, "unit": "°"}
